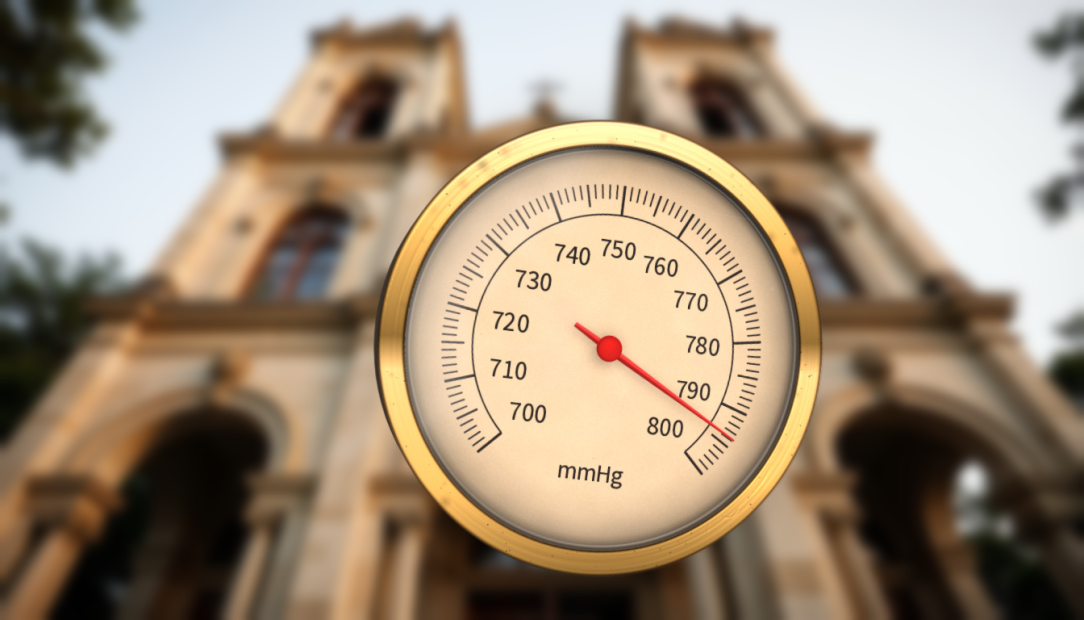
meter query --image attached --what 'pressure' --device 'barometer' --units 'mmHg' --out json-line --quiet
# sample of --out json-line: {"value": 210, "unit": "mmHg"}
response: {"value": 794, "unit": "mmHg"}
